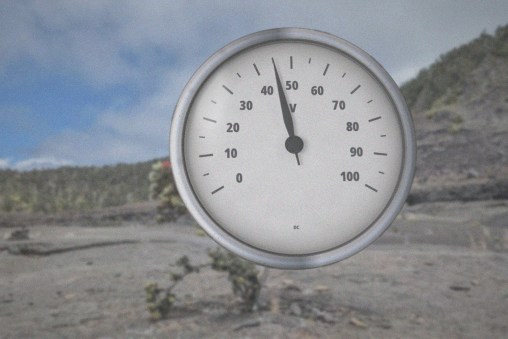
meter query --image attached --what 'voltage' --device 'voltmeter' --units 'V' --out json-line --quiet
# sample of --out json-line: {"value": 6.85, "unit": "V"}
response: {"value": 45, "unit": "V"}
